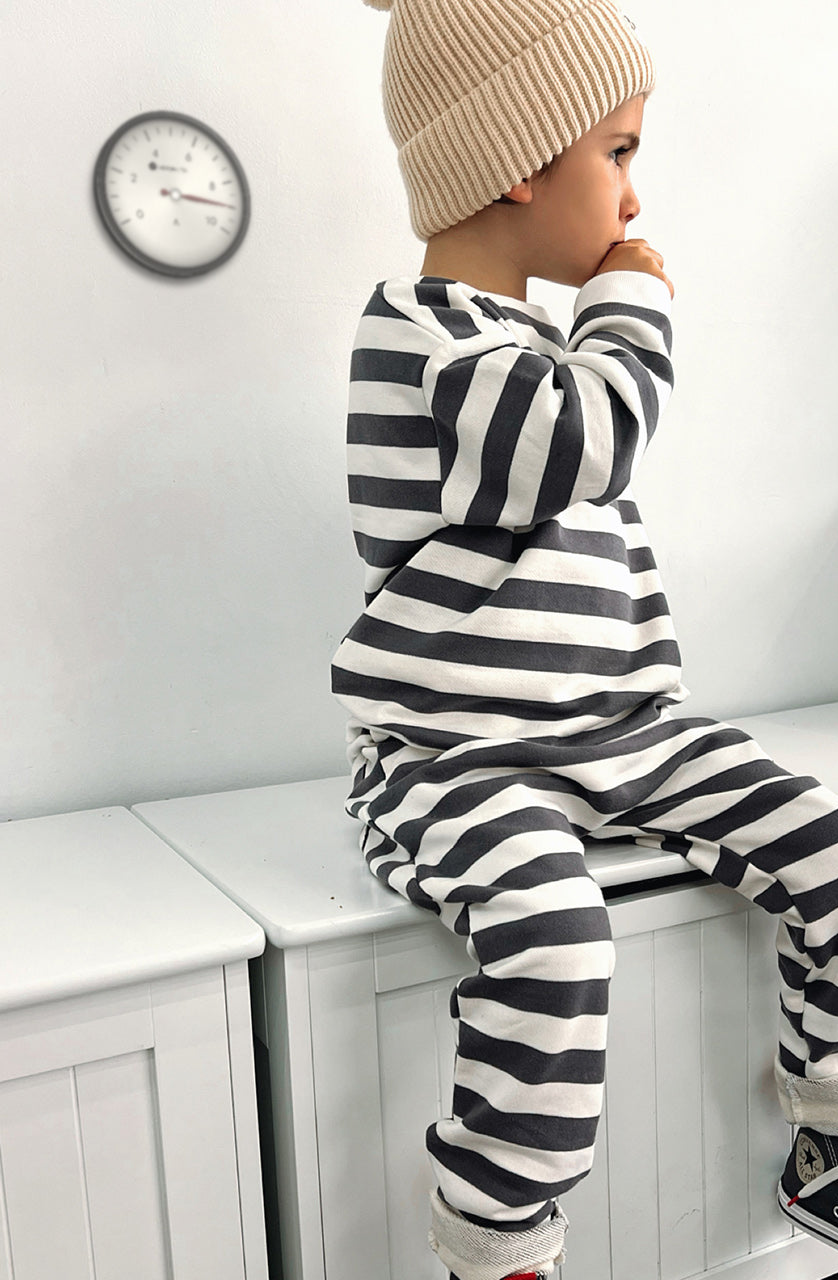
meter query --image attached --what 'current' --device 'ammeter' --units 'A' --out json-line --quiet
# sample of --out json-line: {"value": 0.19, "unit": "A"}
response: {"value": 9, "unit": "A"}
